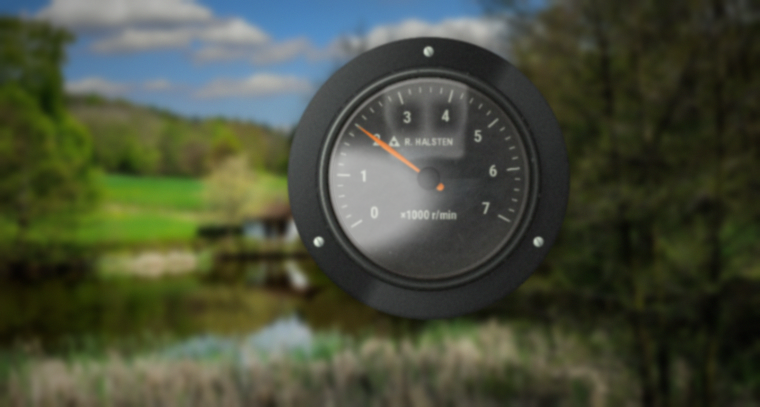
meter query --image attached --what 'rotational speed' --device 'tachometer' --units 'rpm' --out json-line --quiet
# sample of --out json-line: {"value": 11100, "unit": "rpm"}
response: {"value": 2000, "unit": "rpm"}
